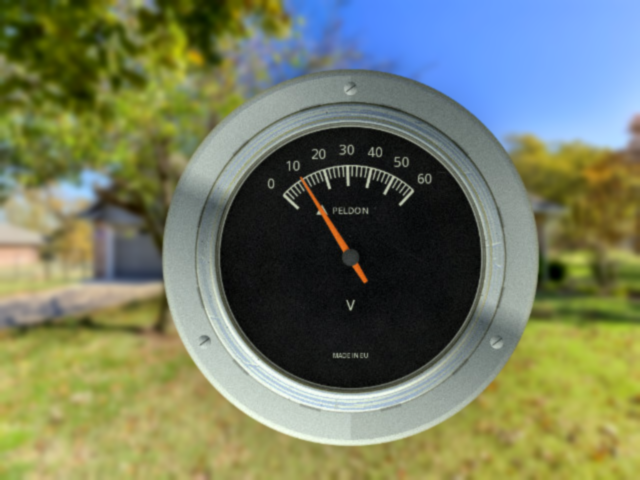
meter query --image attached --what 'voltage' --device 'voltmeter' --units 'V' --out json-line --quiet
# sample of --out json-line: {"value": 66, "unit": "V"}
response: {"value": 10, "unit": "V"}
